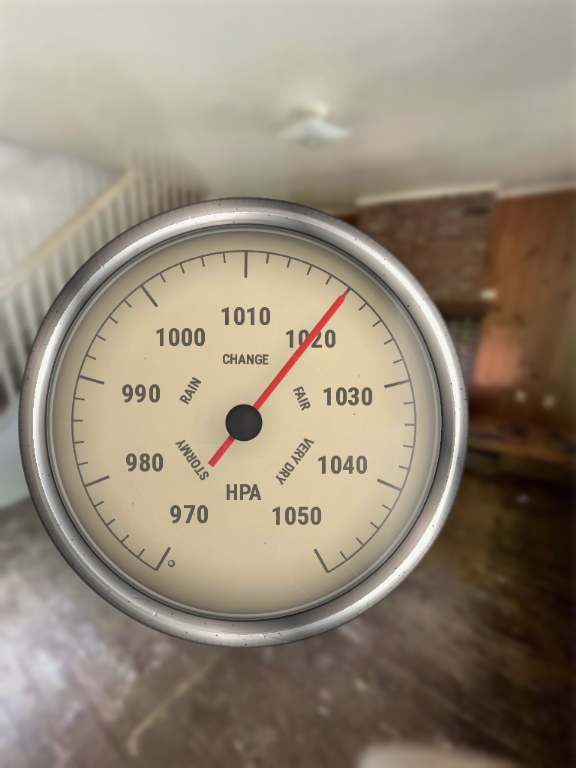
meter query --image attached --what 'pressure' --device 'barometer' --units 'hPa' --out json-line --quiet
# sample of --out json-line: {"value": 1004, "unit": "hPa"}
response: {"value": 1020, "unit": "hPa"}
